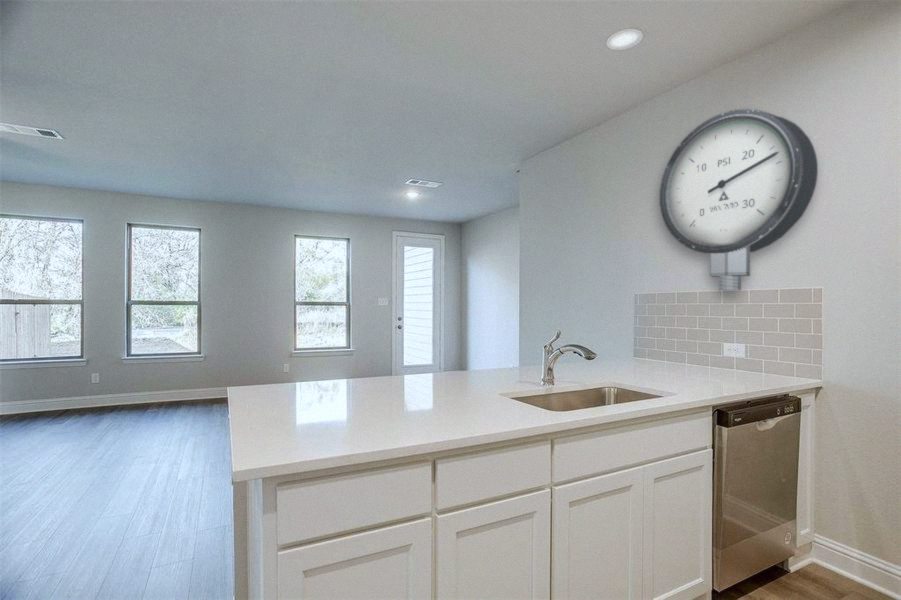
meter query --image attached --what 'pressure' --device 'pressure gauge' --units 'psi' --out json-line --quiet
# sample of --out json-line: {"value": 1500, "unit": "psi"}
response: {"value": 23, "unit": "psi"}
